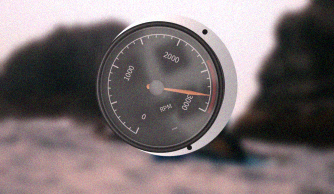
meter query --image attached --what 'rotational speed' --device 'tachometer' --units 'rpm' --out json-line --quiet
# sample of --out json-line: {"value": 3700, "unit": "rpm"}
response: {"value": 2800, "unit": "rpm"}
